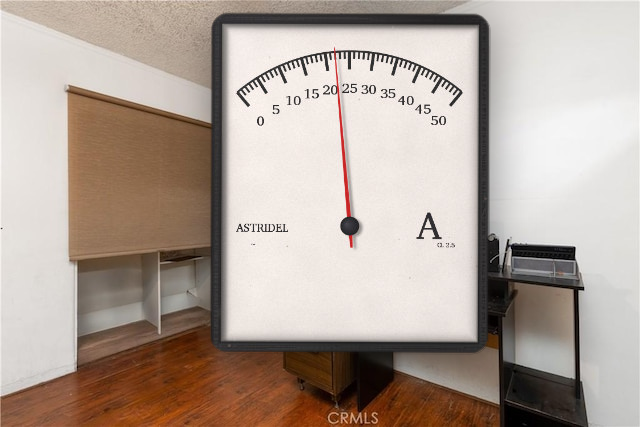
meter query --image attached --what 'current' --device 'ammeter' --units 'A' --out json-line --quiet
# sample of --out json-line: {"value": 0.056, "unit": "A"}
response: {"value": 22, "unit": "A"}
